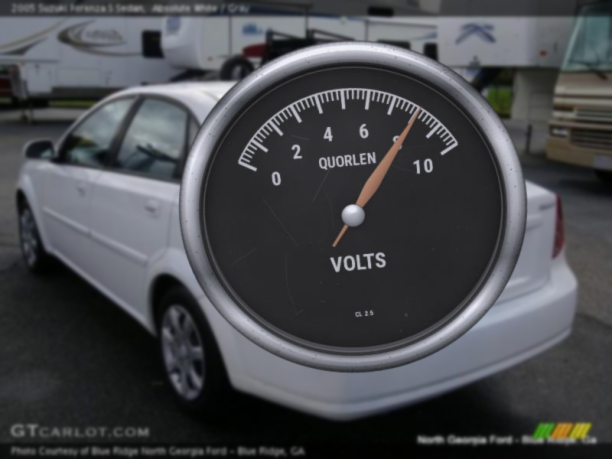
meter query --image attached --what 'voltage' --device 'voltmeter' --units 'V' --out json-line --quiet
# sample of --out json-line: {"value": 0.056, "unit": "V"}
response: {"value": 8, "unit": "V"}
